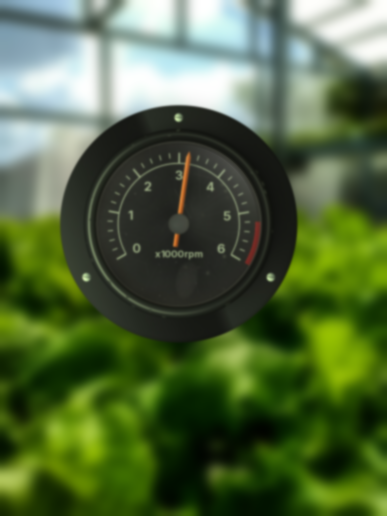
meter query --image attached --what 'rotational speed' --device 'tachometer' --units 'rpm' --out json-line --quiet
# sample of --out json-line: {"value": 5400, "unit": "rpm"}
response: {"value": 3200, "unit": "rpm"}
